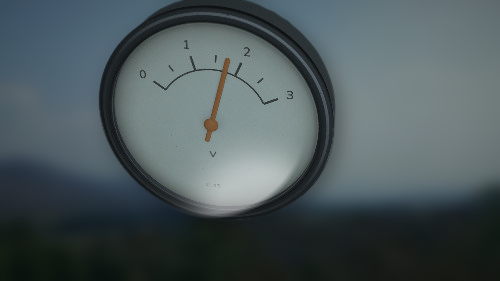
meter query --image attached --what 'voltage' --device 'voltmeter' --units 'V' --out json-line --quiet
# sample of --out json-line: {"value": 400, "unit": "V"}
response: {"value": 1.75, "unit": "V"}
